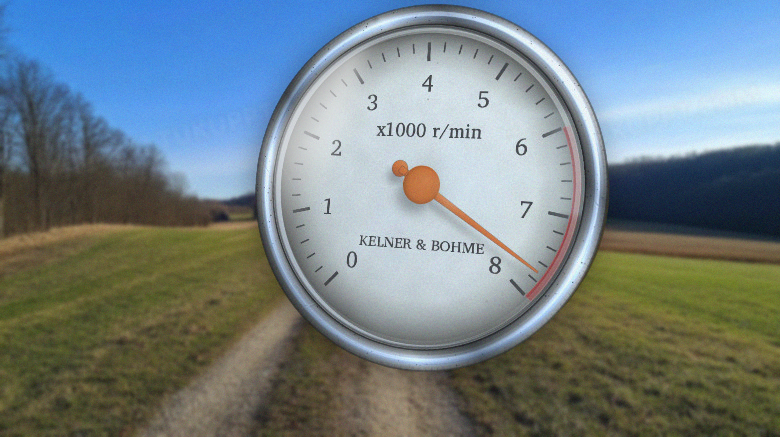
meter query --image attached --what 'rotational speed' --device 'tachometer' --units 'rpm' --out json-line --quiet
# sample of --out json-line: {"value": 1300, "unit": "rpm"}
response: {"value": 7700, "unit": "rpm"}
